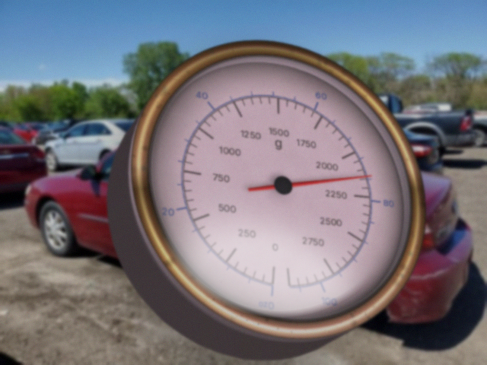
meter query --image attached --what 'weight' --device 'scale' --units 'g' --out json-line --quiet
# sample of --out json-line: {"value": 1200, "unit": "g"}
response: {"value": 2150, "unit": "g"}
